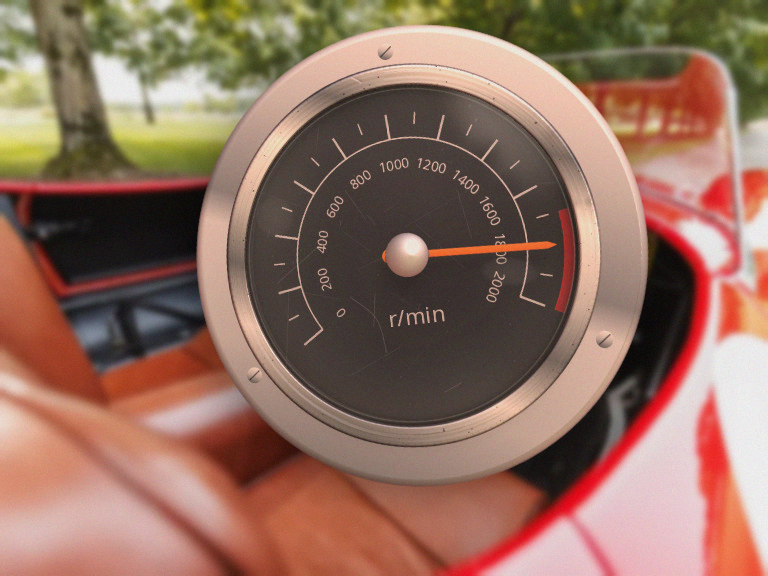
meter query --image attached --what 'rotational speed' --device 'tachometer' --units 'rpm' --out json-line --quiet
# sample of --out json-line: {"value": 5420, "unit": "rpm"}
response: {"value": 1800, "unit": "rpm"}
